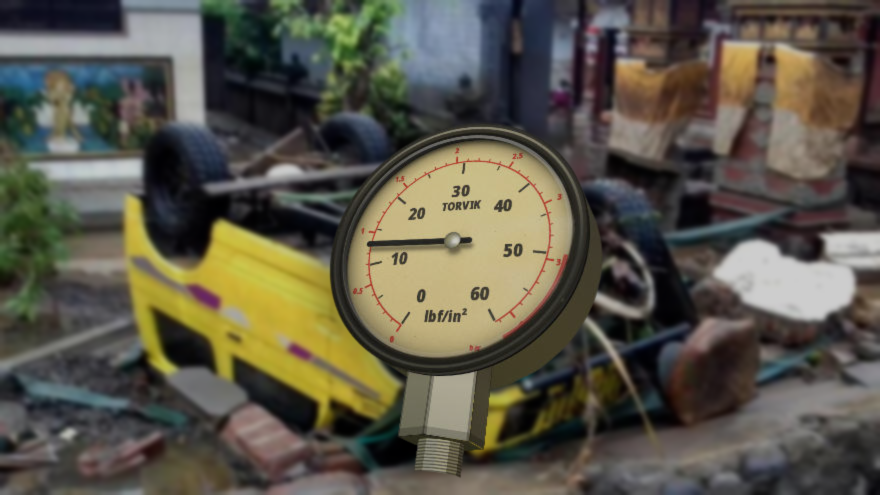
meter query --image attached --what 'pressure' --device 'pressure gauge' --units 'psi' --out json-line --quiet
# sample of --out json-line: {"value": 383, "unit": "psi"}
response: {"value": 12.5, "unit": "psi"}
